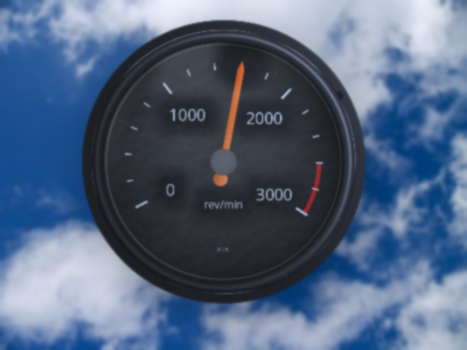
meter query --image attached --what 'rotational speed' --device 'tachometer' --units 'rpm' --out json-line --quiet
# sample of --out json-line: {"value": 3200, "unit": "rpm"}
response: {"value": 1600, "unit": "rpm"}
